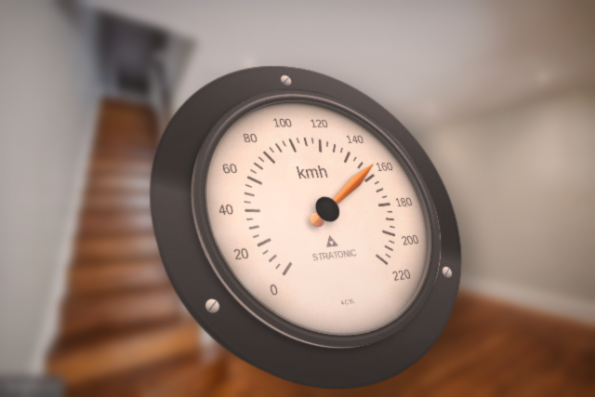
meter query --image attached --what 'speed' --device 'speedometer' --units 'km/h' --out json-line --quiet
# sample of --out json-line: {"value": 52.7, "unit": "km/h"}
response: {"value": 155, "unit": "km/h"}
